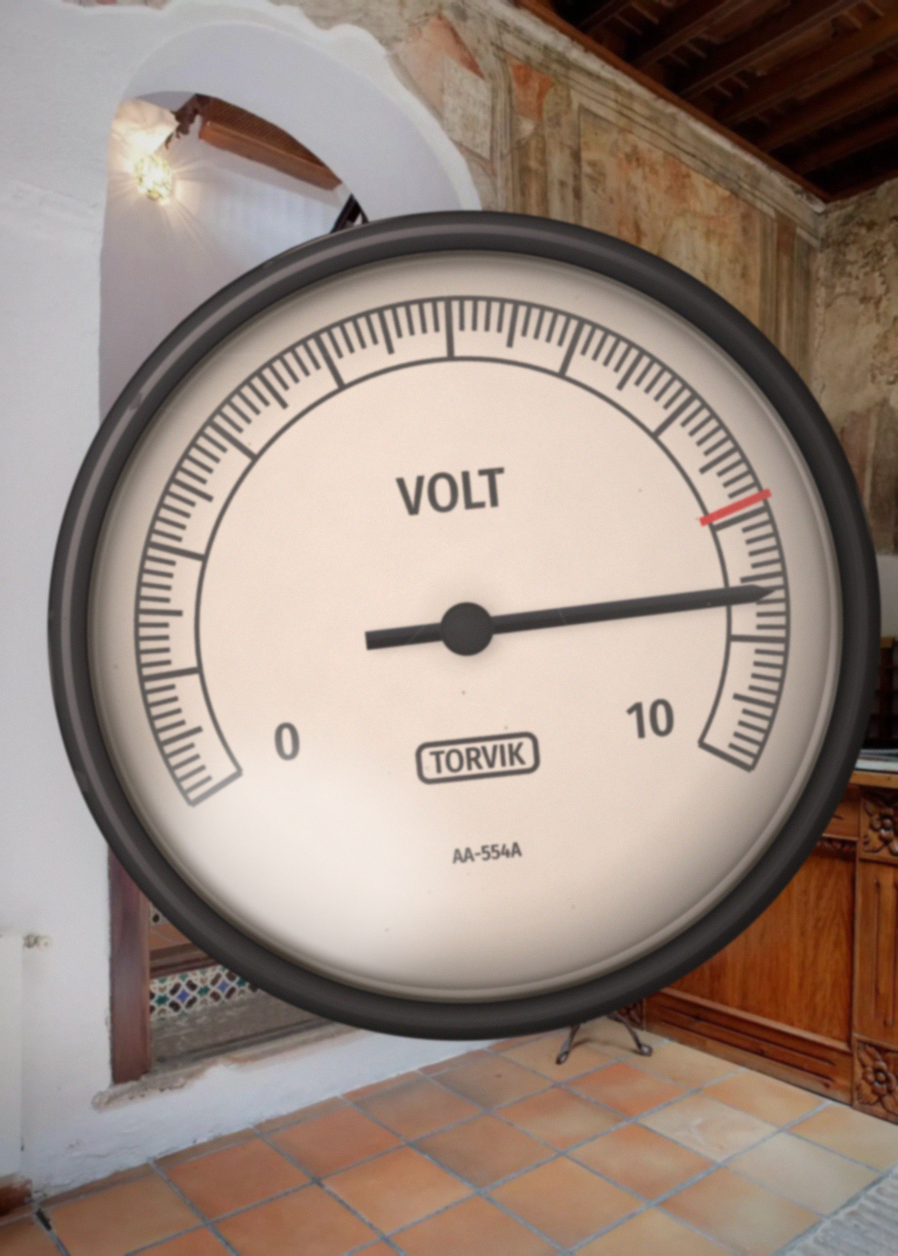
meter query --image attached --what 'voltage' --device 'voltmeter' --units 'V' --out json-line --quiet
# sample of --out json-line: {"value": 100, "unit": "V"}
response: {"value": 8.6, "unit": "V"}
